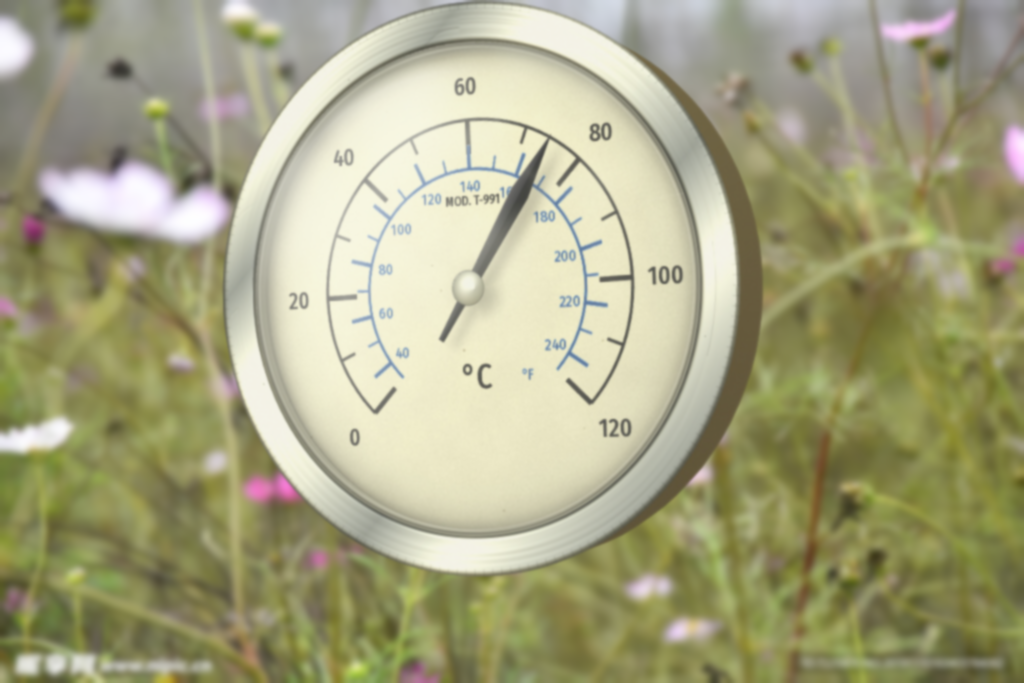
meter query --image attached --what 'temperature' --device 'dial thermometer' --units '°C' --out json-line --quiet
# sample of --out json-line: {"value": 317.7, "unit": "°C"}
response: {"value": 75, "unit": "°C"}
